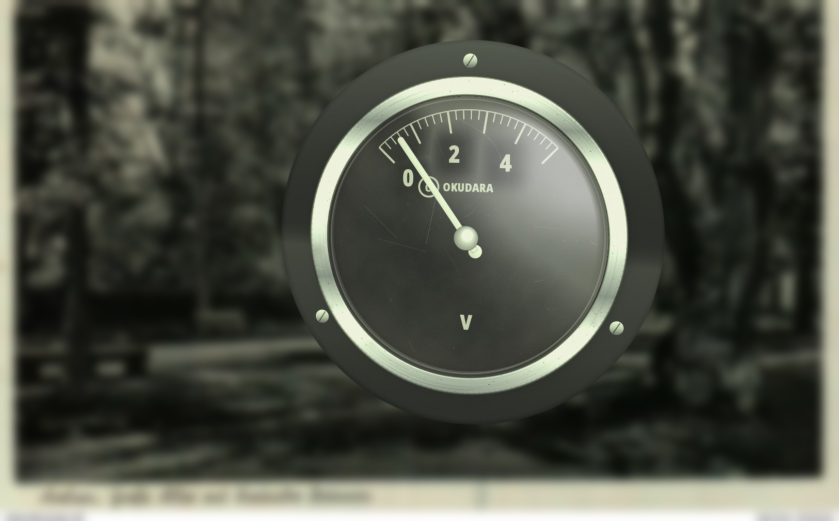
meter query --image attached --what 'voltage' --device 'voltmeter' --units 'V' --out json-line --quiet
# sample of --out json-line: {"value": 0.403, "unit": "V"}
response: {"value": 0.6, "unit": "V"}
